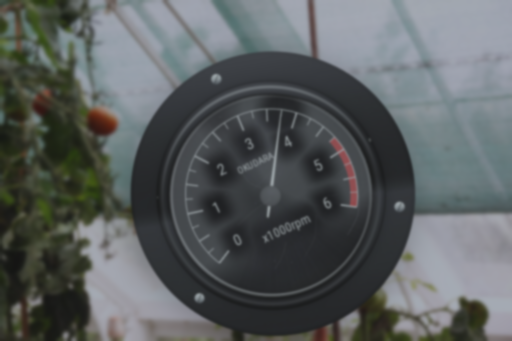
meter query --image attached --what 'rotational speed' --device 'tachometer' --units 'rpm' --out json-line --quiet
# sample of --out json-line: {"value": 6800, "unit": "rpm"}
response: {"value": 3750, "unit": "rpm"}
